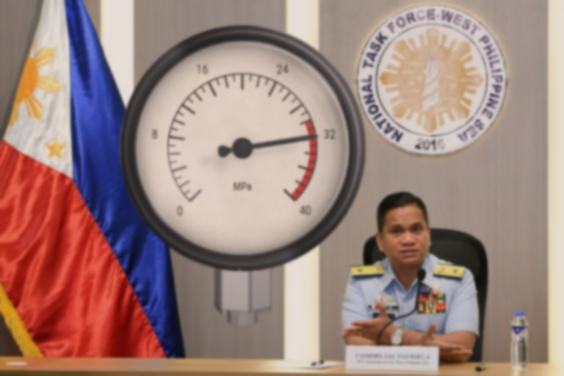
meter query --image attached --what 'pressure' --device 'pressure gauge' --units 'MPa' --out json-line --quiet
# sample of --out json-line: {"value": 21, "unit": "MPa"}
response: {"value": 32, "unit": "MPa"}
